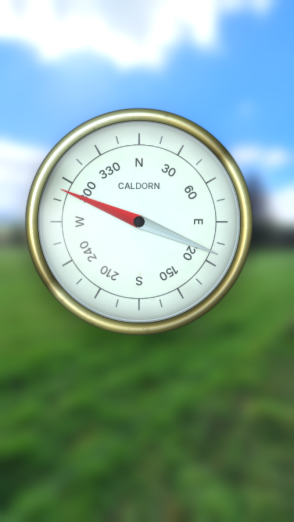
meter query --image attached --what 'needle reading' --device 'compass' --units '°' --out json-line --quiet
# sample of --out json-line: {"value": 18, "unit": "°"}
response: {"value": 292.5, "unit": "°"}
